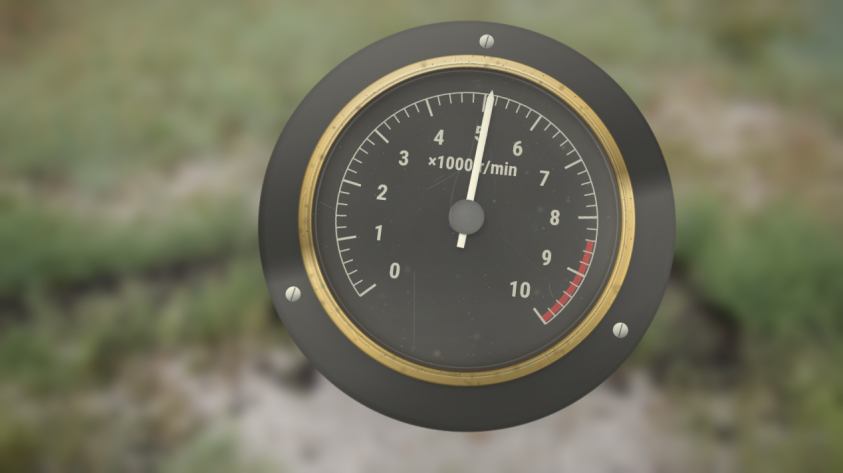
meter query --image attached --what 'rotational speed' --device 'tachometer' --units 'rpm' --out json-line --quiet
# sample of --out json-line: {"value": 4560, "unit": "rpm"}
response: {"value": 5100, "unit": "rpm"}
